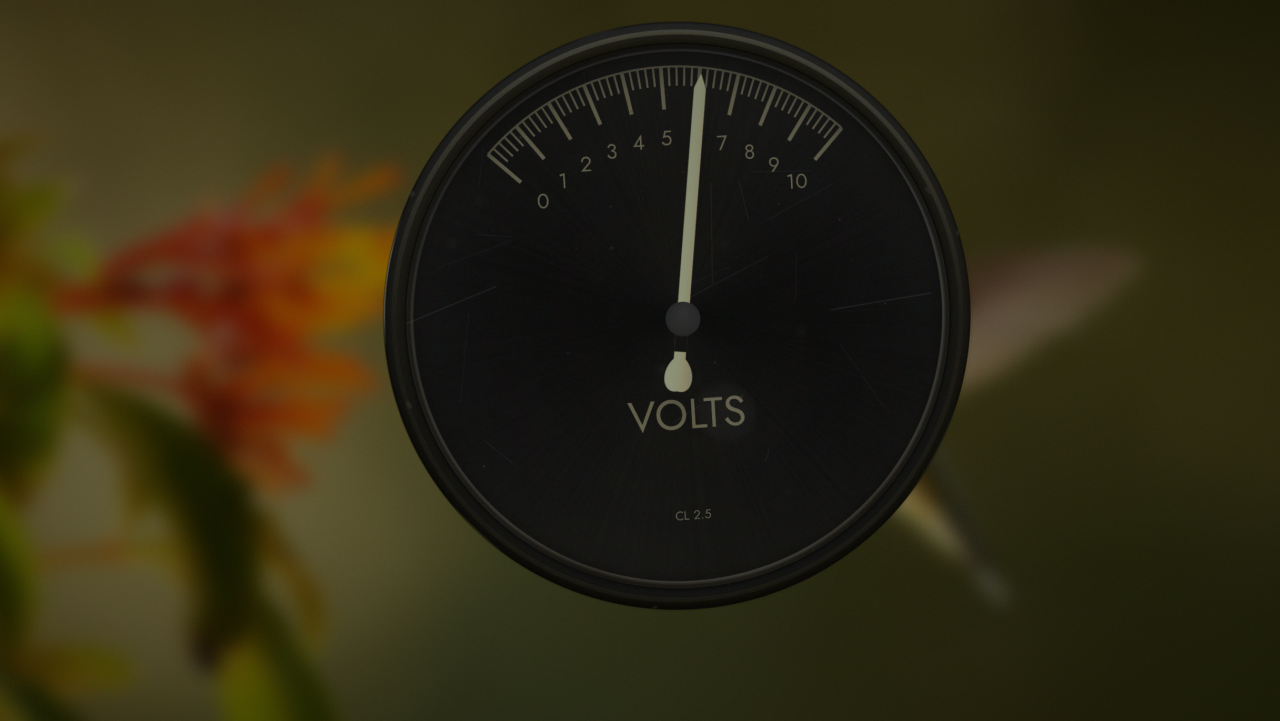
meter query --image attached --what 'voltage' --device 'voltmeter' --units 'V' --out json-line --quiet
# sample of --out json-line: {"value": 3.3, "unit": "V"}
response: {"value": 6, "unit": "V"}
